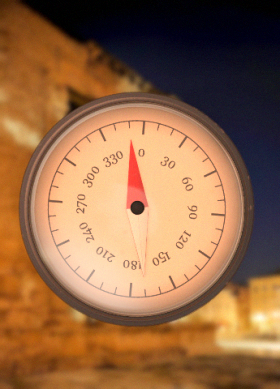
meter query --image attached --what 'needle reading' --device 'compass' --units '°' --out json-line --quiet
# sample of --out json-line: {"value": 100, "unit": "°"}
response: {"value": 350, "unit": "°"}
